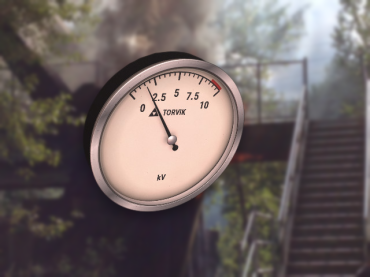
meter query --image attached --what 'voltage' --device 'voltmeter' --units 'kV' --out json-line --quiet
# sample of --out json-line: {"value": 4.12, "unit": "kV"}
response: {"value": 1.5, "unit": "kV"}
